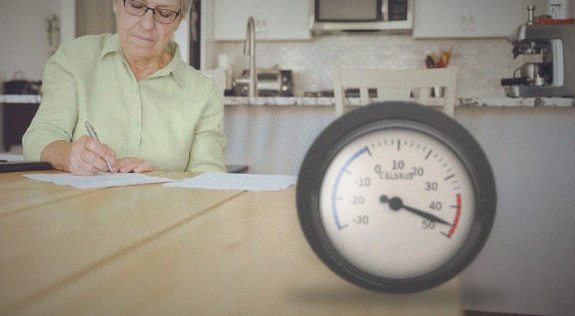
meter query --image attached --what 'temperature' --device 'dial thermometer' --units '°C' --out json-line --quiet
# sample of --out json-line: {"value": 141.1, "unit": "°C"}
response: {"value": 46, "unit": "°C"}
